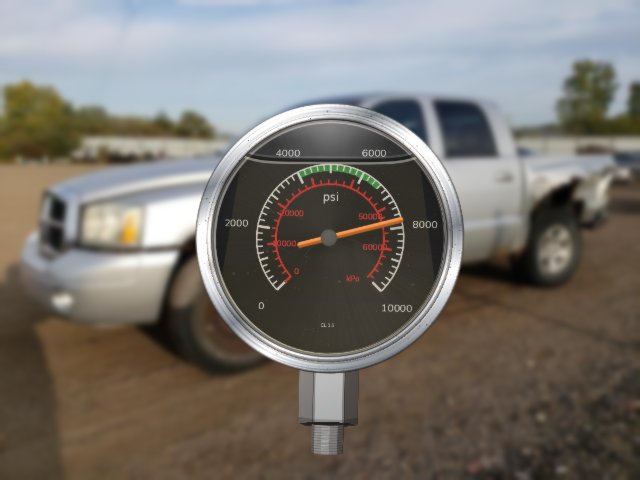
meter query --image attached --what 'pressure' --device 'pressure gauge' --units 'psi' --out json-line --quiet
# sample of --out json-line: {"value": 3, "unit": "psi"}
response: {"value": 7800, "unit": "psi"}
